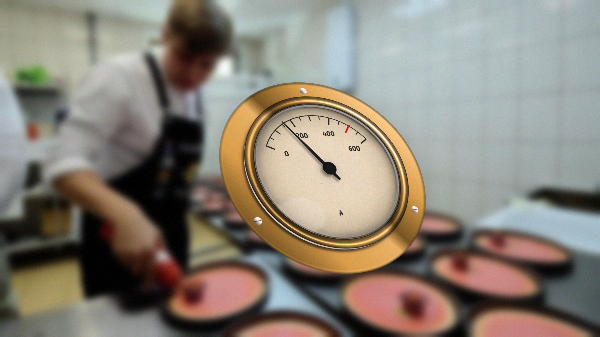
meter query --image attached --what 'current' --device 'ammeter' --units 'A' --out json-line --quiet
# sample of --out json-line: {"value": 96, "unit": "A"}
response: {"value": 150, "unit": "A"}
